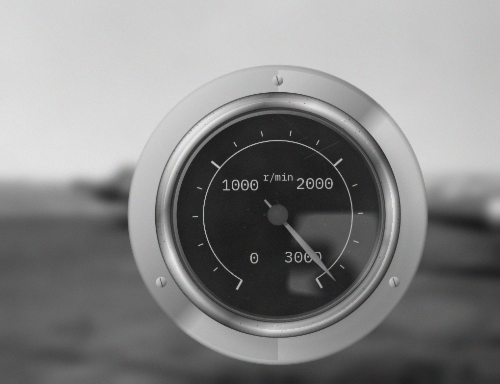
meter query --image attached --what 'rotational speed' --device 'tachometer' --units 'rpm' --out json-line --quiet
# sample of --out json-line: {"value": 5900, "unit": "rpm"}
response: {"value": 2900, "unit": "rpm"}
